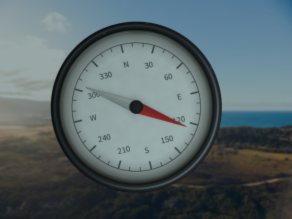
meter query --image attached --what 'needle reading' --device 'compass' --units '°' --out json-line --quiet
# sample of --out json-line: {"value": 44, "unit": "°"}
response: {"value": 125, "unit": "°"}
